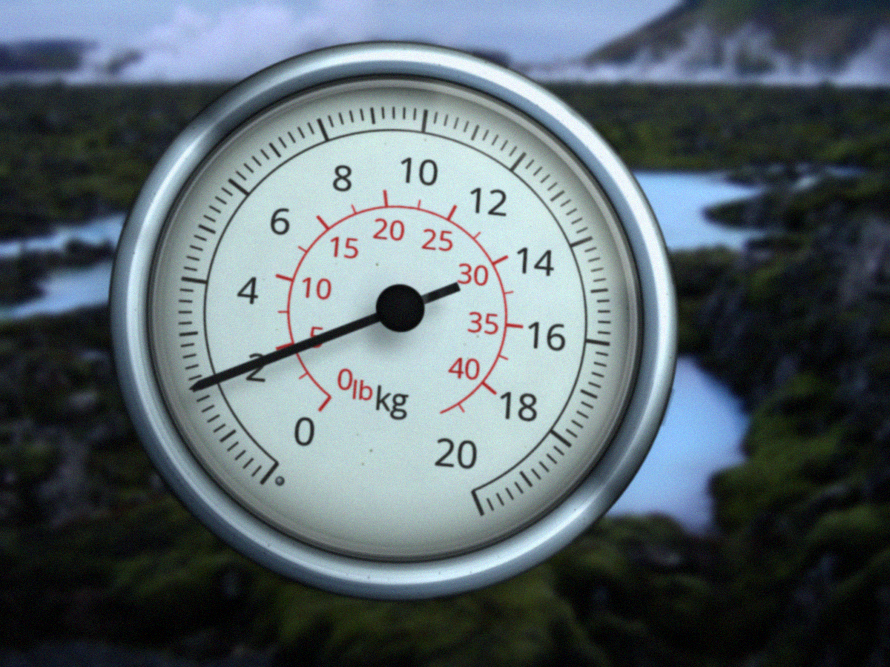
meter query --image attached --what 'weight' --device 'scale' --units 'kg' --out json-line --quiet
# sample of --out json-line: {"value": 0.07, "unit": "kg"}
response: {"value": 2, "unit": "kg"}
